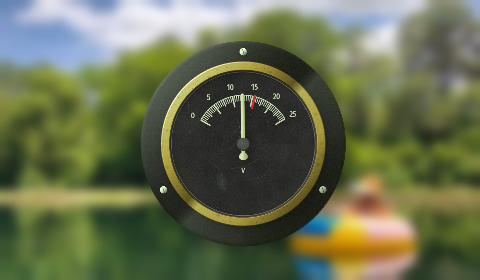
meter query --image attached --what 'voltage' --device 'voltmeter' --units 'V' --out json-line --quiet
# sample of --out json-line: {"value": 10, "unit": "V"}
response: {"value": 12.5, "unit": "V"}
